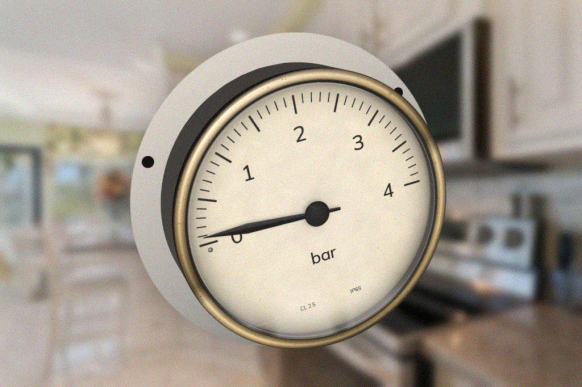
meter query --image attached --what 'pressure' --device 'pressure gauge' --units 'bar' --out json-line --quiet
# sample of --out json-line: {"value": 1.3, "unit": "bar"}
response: {"value": 0.1, "unit": "bar"}
